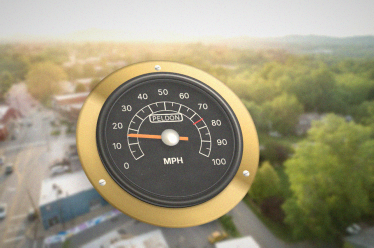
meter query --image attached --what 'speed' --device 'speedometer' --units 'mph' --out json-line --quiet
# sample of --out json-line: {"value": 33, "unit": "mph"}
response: {"value": 15, "unit": "mph"}
